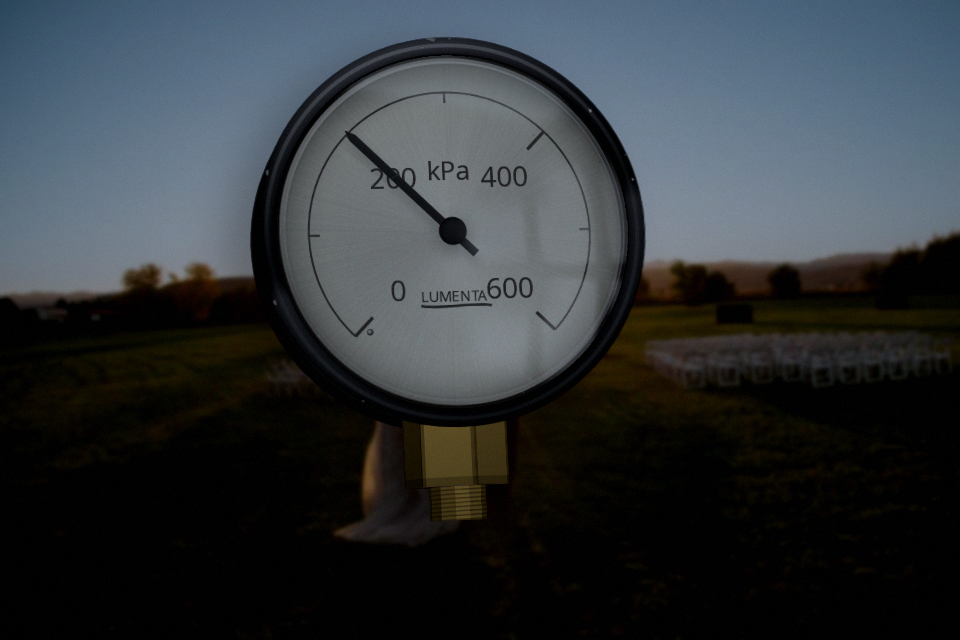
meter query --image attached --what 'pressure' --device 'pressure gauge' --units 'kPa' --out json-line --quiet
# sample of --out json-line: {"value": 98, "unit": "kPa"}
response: {"value": 200, "unit": "kPa"}
